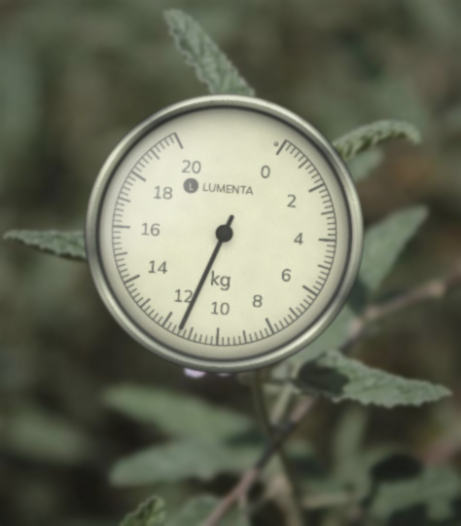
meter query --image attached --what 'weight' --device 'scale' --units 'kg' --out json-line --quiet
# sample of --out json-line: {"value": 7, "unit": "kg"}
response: {"value": 11.4, "unit": "kg"}
